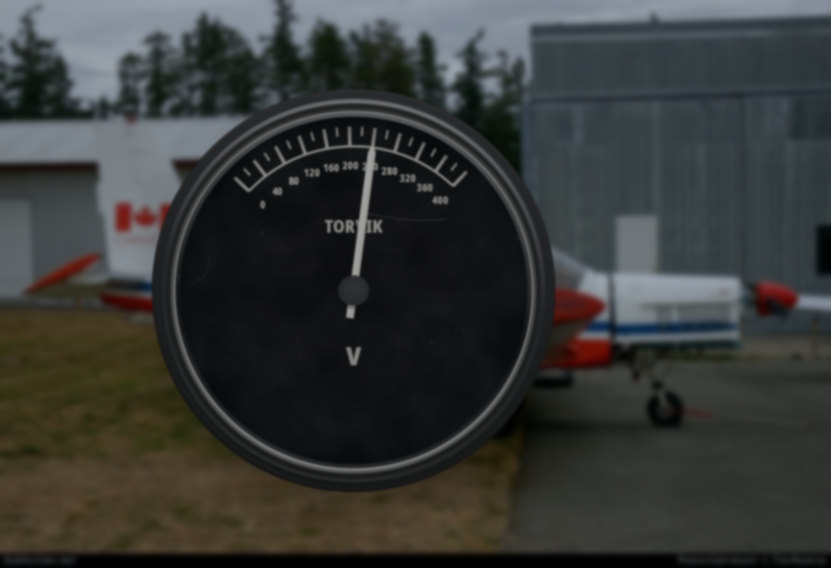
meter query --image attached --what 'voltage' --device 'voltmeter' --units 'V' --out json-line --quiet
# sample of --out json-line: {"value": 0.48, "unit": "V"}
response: {"value": 240, "unit": "V"}
